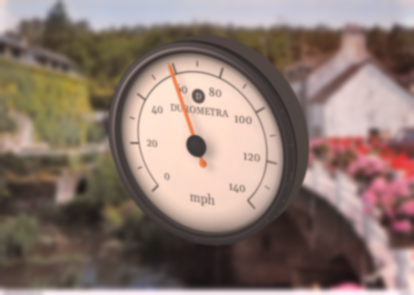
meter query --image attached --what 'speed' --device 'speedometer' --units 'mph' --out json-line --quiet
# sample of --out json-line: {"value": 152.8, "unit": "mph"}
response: {"value": 60, "unit": "mph"}
